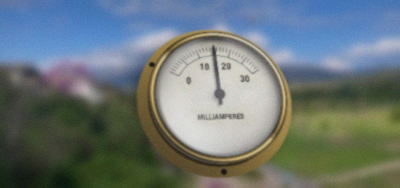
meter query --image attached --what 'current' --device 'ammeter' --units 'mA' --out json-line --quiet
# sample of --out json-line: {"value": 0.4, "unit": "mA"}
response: {"value": 15, "unit": "mA"}
